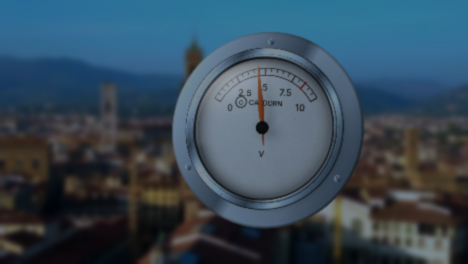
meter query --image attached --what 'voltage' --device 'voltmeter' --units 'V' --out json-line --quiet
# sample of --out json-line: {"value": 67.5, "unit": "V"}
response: {"value": 4.5, "unit": "V"}
